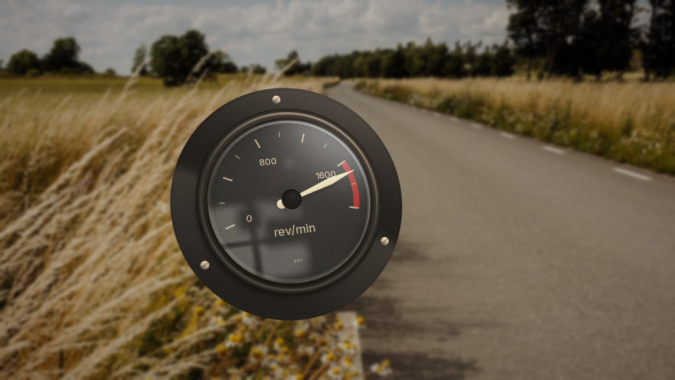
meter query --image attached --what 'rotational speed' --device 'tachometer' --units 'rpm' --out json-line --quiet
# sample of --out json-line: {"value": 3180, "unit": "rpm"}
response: {"value": 1700, "unit": "rpm"}
